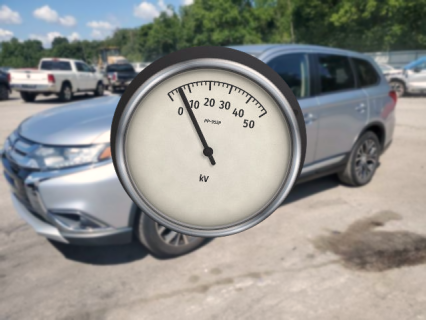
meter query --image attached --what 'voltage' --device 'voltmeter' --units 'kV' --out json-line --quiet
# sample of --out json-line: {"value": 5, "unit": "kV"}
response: {"value": 6, "unit": "kV"}
